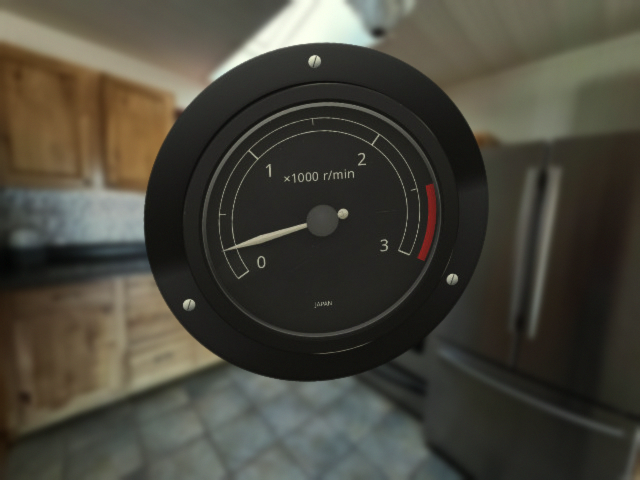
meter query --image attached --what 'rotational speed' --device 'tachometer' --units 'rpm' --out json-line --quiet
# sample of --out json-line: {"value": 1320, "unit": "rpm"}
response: {"value": 250, "unit": "rpm"}
